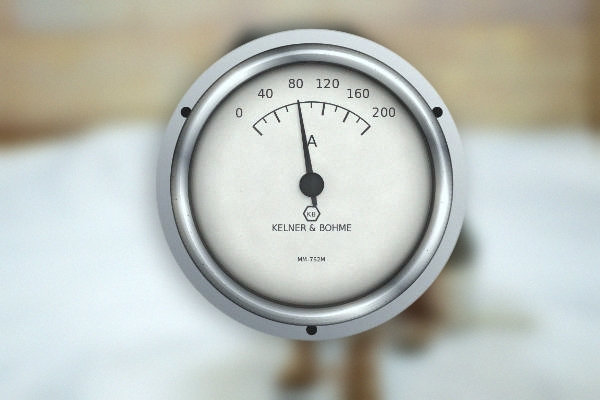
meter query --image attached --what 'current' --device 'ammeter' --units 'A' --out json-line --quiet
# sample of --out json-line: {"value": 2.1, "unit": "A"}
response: {"value": 80, "unit": "A"}
